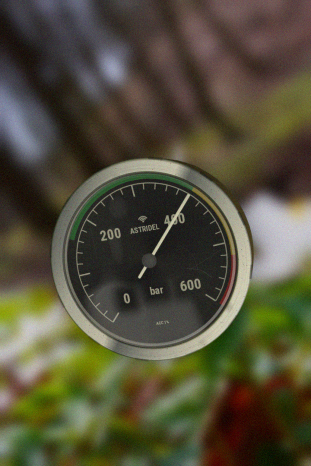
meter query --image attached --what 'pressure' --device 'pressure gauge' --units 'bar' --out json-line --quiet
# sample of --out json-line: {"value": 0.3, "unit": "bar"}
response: {"value": 400, "unit": "bar"}
